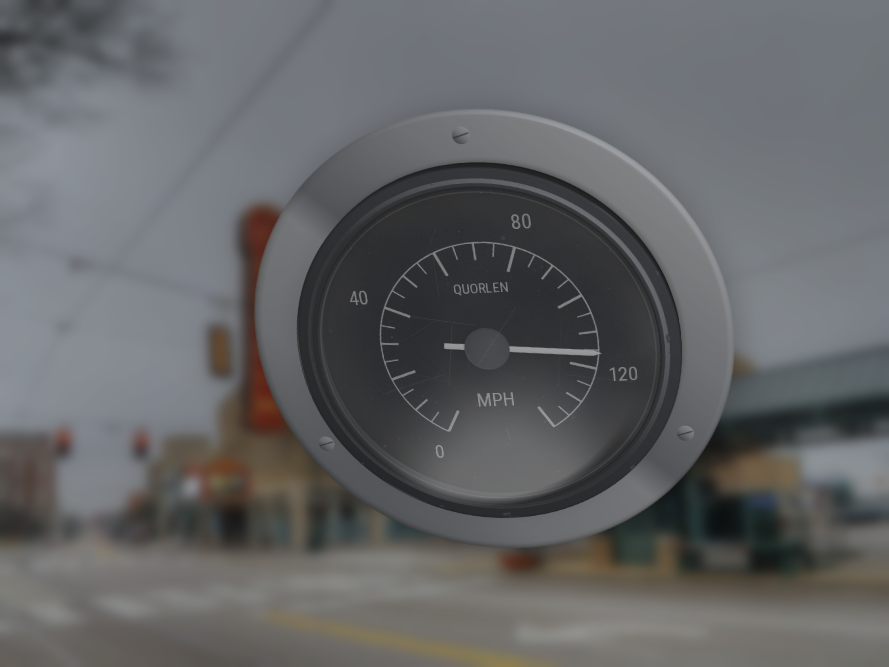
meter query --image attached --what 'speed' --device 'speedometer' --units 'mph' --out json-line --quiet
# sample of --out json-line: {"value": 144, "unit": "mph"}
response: {"value": 115, "unit": "mph"}
